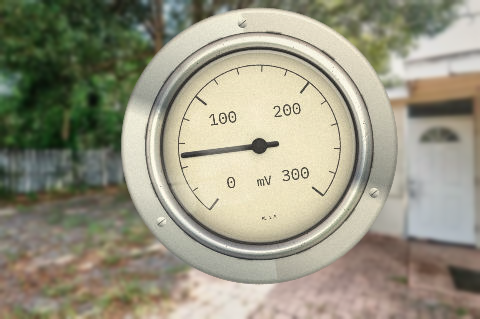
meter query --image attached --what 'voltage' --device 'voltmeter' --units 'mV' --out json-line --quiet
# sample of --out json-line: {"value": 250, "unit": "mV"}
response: {"value": 50, "unit": "mV"}
